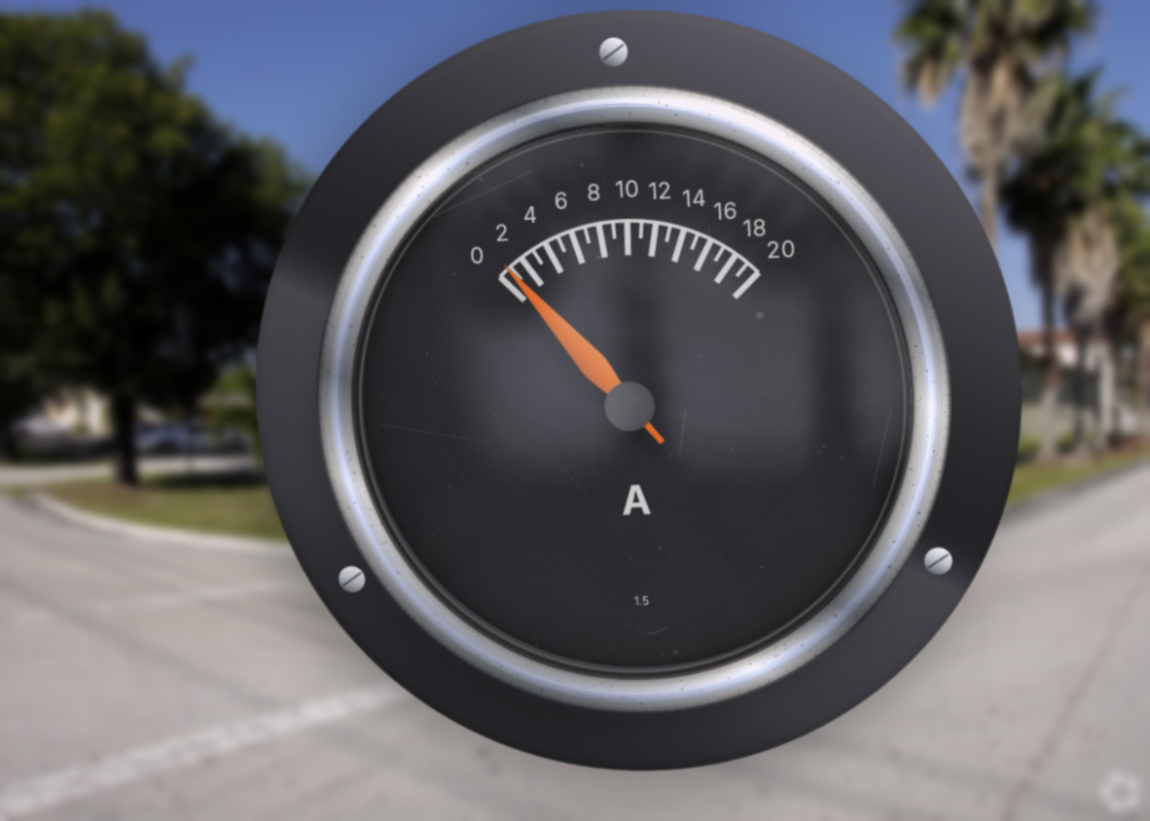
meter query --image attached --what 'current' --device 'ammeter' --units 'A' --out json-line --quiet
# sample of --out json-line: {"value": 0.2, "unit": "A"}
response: {"value": 1, "unit": "A"}
